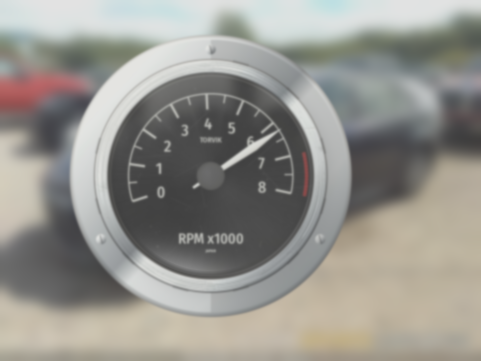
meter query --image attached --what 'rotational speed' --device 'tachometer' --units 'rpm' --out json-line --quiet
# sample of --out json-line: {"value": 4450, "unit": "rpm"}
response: {"value": 6250, "unit": "rpm"}
